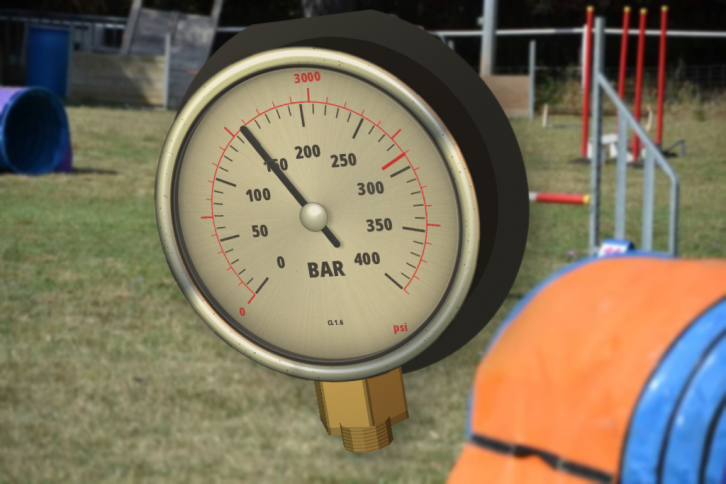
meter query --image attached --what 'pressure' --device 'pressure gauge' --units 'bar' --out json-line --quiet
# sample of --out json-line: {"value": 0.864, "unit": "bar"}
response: {"value": 150, "unit": "bar"}
